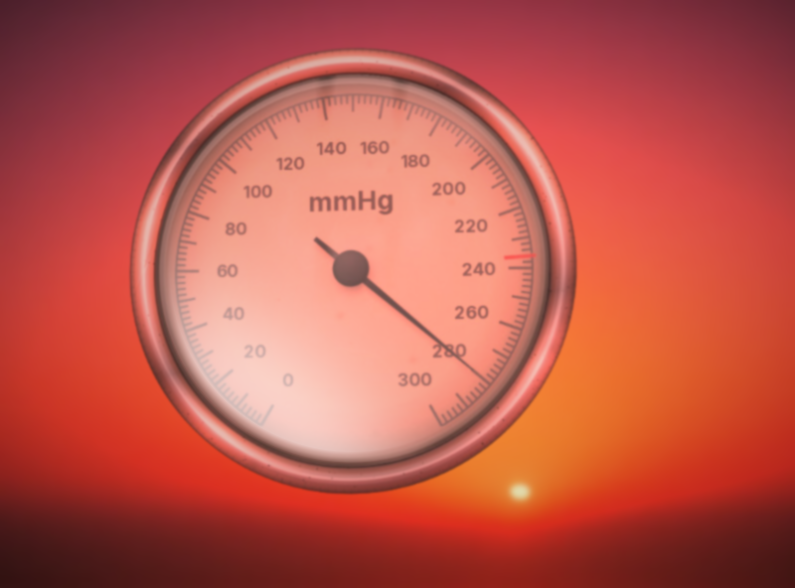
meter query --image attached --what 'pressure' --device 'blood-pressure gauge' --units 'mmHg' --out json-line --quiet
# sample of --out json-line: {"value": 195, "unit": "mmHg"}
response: {"value": 280, "unit": "mmHg"}
